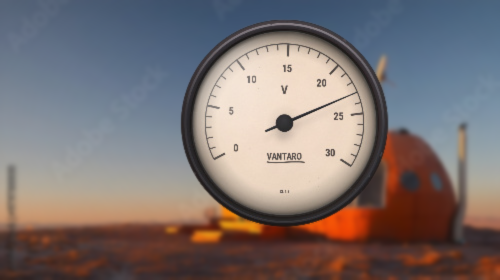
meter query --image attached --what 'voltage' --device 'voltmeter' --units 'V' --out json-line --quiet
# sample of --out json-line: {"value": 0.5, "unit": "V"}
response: {"value": 23, "unit": "V"}
